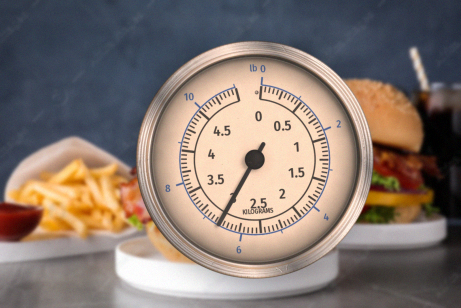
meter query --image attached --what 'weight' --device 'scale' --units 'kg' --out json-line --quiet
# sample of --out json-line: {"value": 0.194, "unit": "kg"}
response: {"value": 3, "unit": "kg"}
